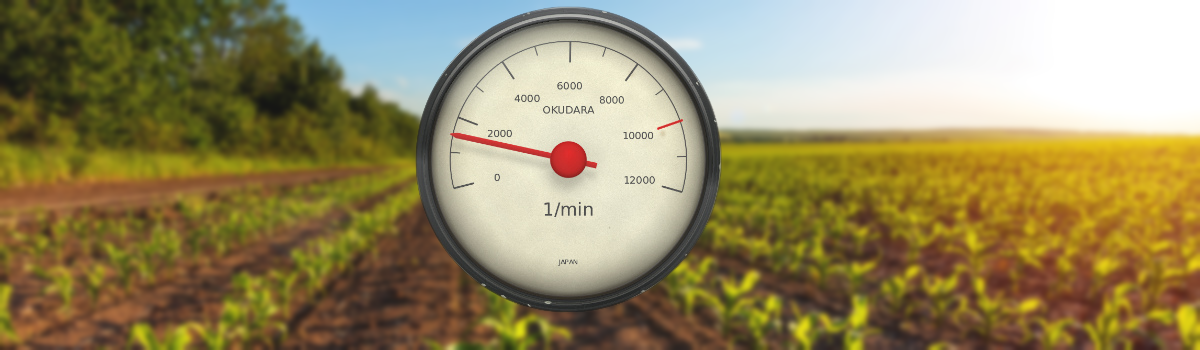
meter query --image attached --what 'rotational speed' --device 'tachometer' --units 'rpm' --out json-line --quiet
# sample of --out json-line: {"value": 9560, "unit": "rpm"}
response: {"value": 1500, "unit": "rpm"}
